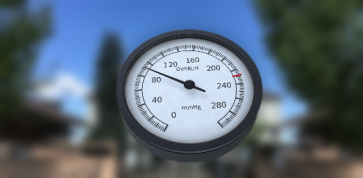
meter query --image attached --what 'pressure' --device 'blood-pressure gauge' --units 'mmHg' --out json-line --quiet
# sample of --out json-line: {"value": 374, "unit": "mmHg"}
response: {"value": 90, "unit": "mmHg"}
